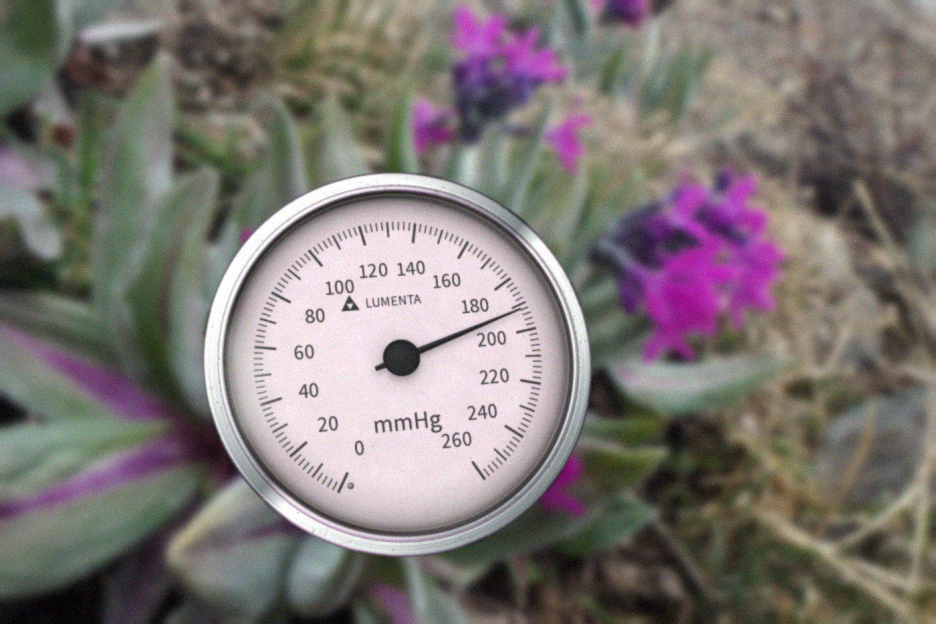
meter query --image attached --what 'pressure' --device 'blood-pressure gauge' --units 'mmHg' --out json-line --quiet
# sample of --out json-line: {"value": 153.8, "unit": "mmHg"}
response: {"value": 192, "unit": "mmHg"}
